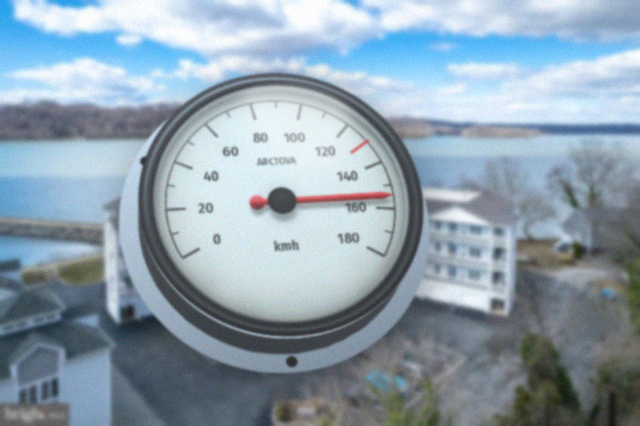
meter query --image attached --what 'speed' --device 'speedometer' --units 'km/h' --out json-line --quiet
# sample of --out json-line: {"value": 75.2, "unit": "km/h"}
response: {"value": 155, "unit": "km/h"}
